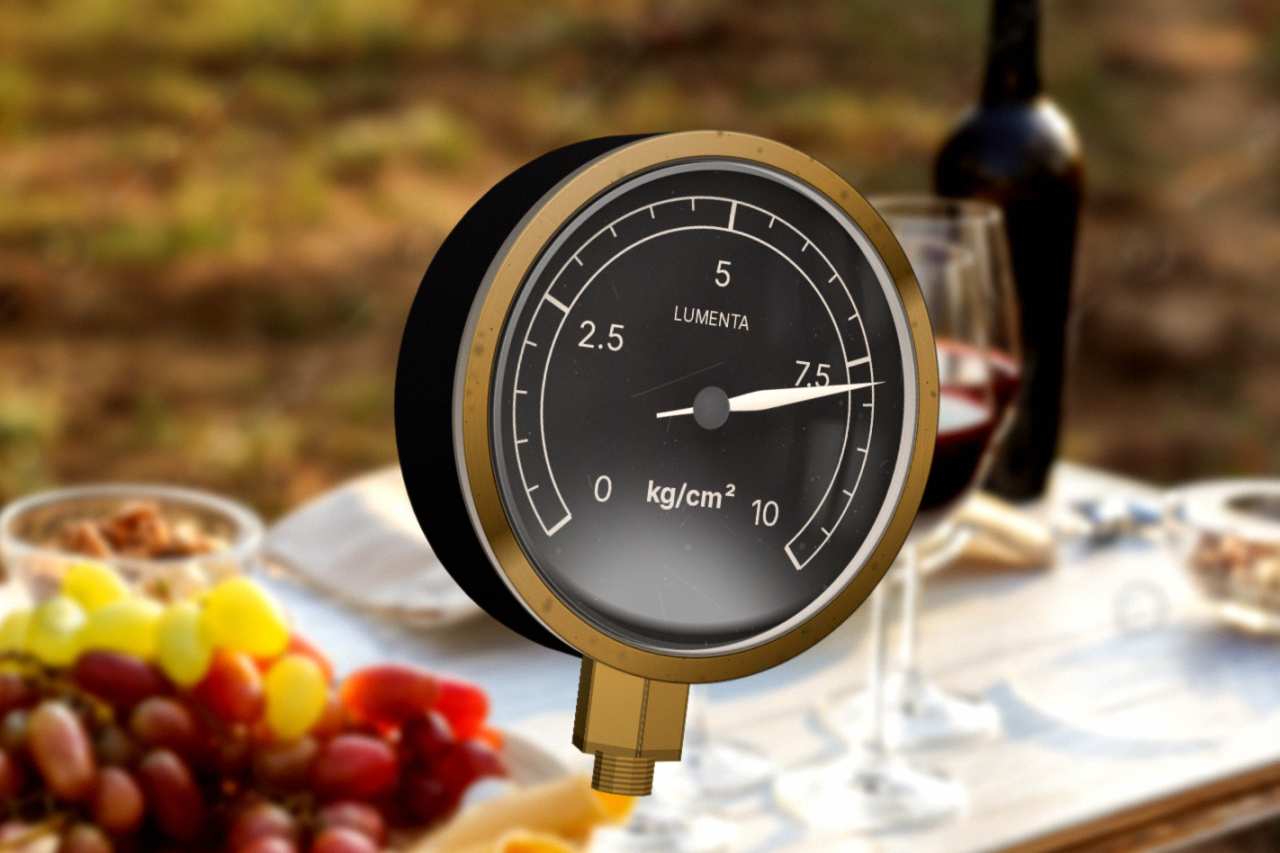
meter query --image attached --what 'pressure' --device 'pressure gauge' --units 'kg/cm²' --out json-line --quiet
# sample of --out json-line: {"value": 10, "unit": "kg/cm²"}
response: {"value": 7.75, "unit": "kg/cm²"}
